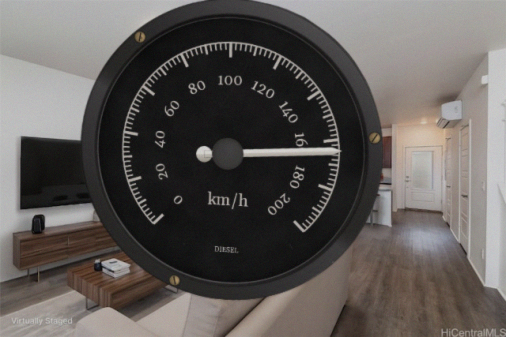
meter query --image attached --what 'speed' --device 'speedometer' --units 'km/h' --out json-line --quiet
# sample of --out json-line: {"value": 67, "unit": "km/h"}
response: {"value": 164, "unit": "km/h"}
